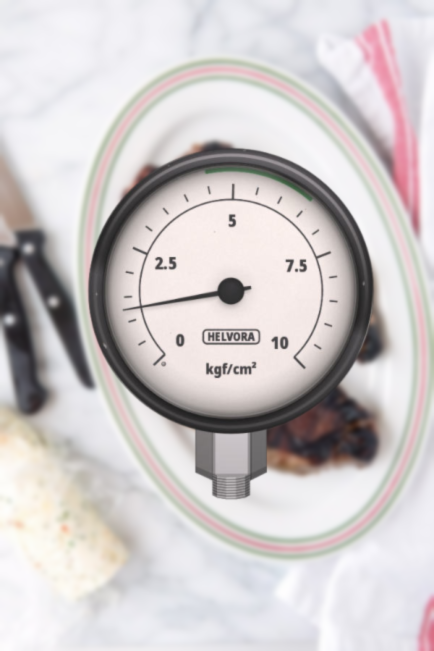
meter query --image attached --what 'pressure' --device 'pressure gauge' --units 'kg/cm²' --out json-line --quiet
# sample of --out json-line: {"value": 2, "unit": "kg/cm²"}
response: {"value": 1.25, "unit": "kg/cm²"}
